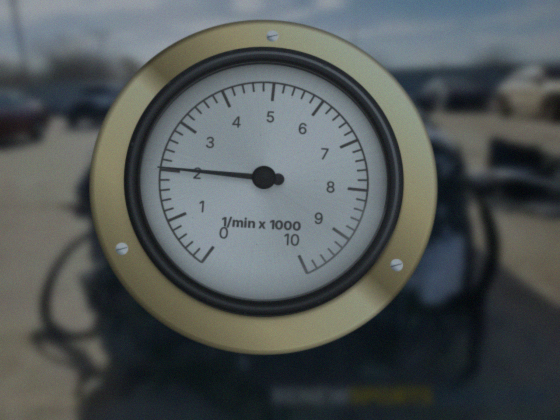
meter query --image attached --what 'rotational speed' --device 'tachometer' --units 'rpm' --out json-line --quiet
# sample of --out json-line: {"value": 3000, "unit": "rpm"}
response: {"value": 2000, "unit": "rpm"}
